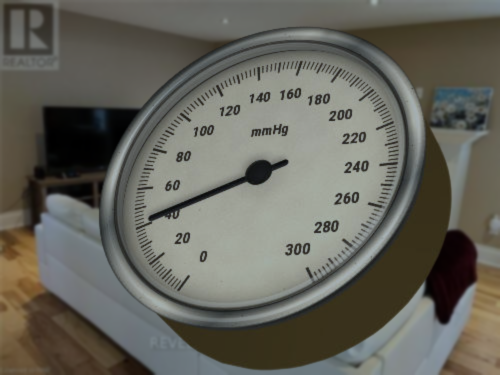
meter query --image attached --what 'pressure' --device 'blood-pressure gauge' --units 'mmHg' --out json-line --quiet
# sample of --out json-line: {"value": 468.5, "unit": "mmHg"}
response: {"value": 40, "unit": "mmHg"}
